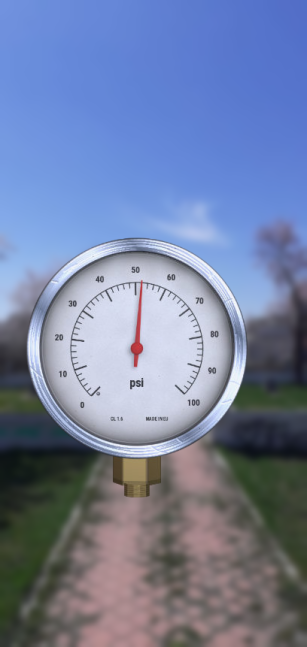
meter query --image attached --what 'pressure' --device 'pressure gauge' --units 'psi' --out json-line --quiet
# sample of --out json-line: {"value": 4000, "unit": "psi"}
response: {"value": 52, "unit": "psi"}
